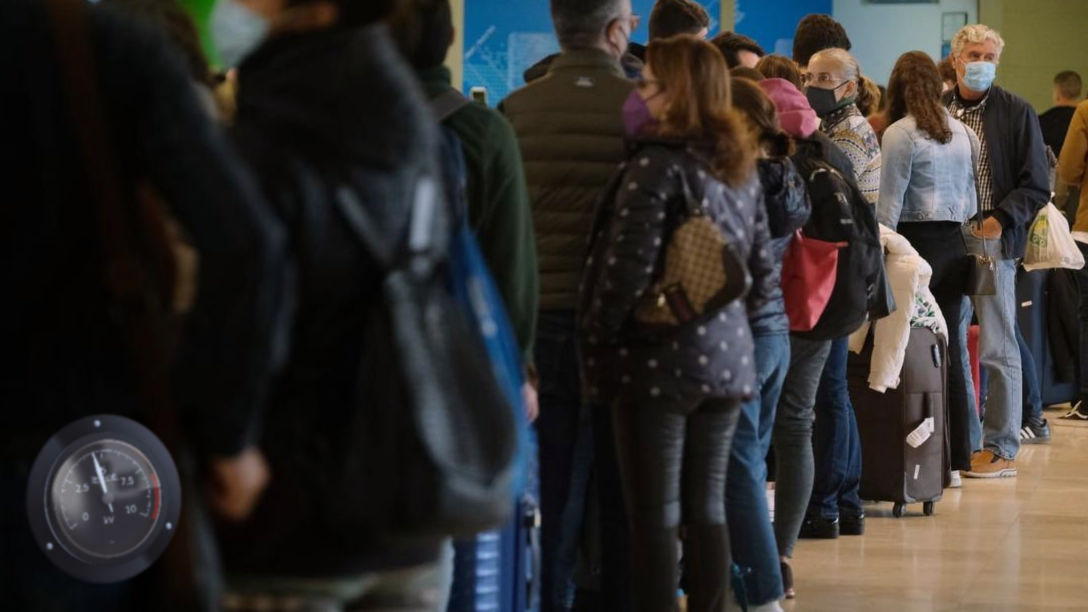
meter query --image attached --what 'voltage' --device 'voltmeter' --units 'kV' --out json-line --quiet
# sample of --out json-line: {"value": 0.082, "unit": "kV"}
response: {"value": 4.5, "unit": "kV"}
